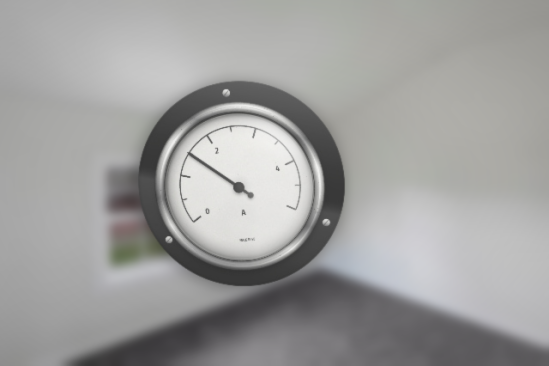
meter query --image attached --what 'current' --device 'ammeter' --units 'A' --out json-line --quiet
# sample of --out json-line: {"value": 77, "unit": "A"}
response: {"value": 1.5, "unit": "A"}
